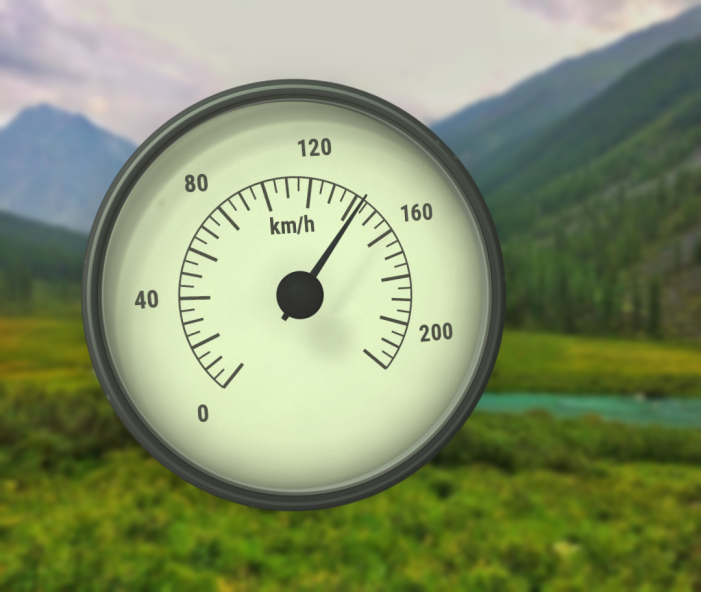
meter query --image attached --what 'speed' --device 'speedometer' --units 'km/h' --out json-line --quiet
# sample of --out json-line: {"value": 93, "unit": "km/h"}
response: {"value": 142.5, "unit": "km/h"}
